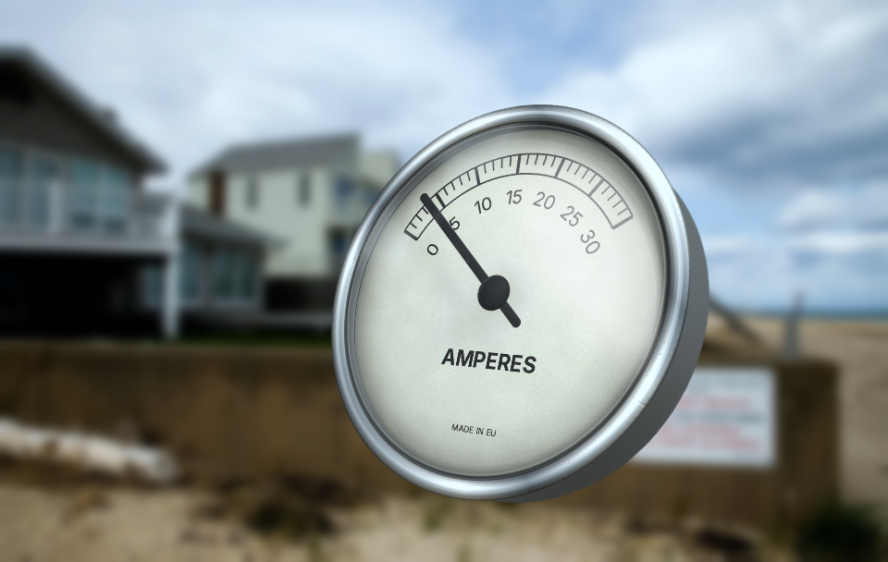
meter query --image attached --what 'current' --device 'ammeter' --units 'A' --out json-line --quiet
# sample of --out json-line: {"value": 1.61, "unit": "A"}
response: {"value": 4, "unit": "A"}
